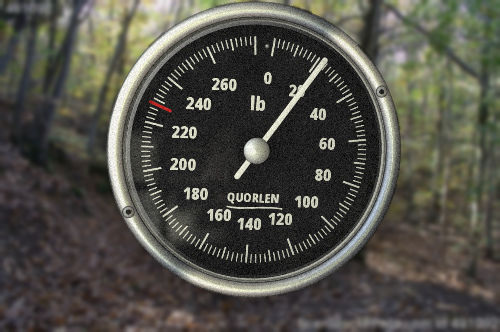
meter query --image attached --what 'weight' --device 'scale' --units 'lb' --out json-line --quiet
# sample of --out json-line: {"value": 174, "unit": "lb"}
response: {"value": 22, "unit": "lb"}
